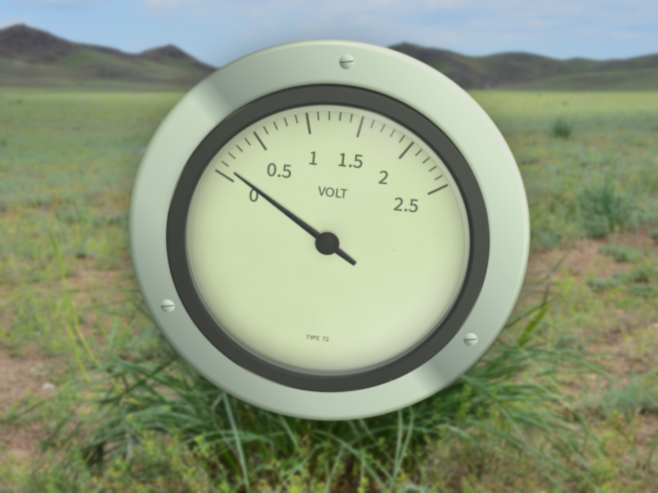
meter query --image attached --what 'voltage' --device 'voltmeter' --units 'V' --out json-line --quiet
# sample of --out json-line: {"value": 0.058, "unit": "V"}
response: {"value": 0.1, "unit": "V"}
